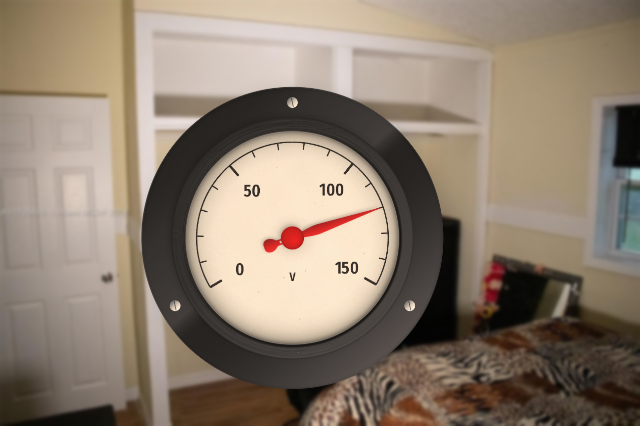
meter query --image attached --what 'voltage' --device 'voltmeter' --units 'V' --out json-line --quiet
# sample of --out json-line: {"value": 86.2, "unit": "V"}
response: {"value": 120, "unit": "V"}
